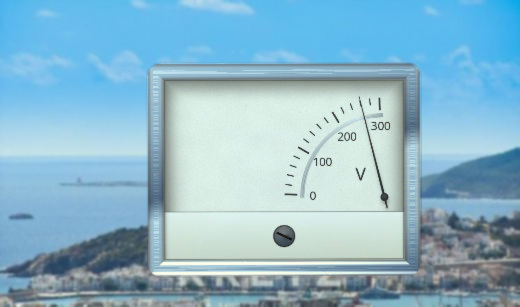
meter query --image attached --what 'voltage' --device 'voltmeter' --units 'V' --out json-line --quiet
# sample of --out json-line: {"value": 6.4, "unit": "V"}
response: {"value": 260, "unit": "V"}
